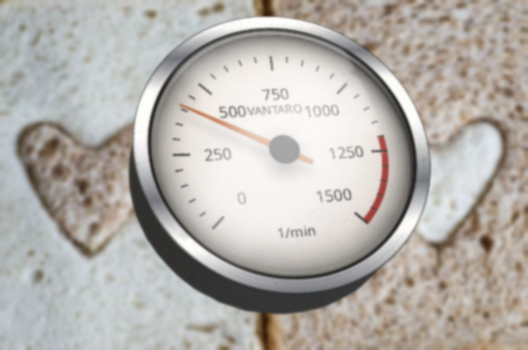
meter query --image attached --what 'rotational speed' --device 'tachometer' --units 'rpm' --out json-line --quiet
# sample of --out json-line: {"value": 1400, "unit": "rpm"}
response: {"value": 400, "unit": "rpm"}
